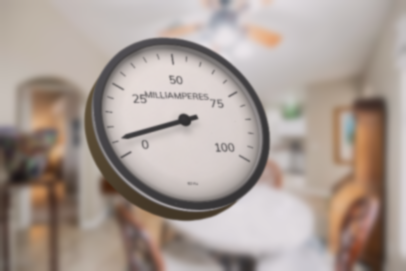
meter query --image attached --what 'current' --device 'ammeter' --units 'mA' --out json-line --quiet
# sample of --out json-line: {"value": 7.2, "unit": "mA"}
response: {"value": 5, "unit": "mA"}
